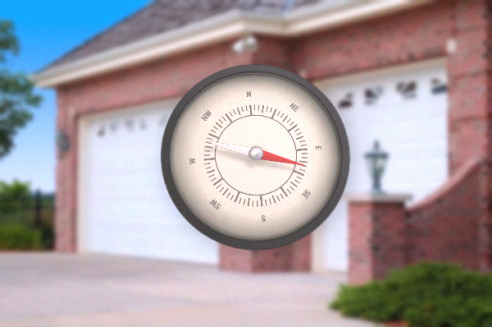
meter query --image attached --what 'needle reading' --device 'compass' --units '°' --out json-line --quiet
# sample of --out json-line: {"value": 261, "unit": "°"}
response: {"value": 110, "unit": "°"}
